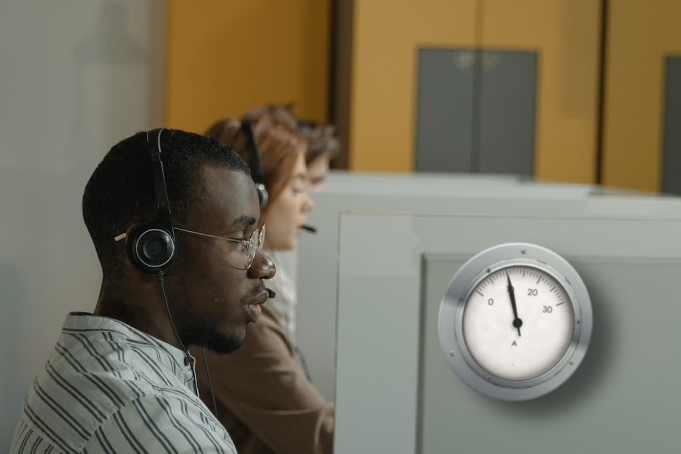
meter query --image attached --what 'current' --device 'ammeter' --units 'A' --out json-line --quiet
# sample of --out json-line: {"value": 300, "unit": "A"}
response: {"value": 10, "unit": "A"}
